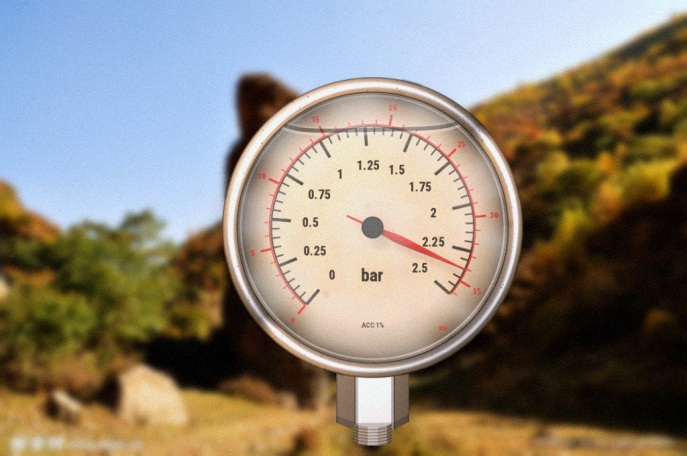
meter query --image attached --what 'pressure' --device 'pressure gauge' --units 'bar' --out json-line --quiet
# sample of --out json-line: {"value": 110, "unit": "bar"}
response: {"value": 2.35, "unit": "bar"}
